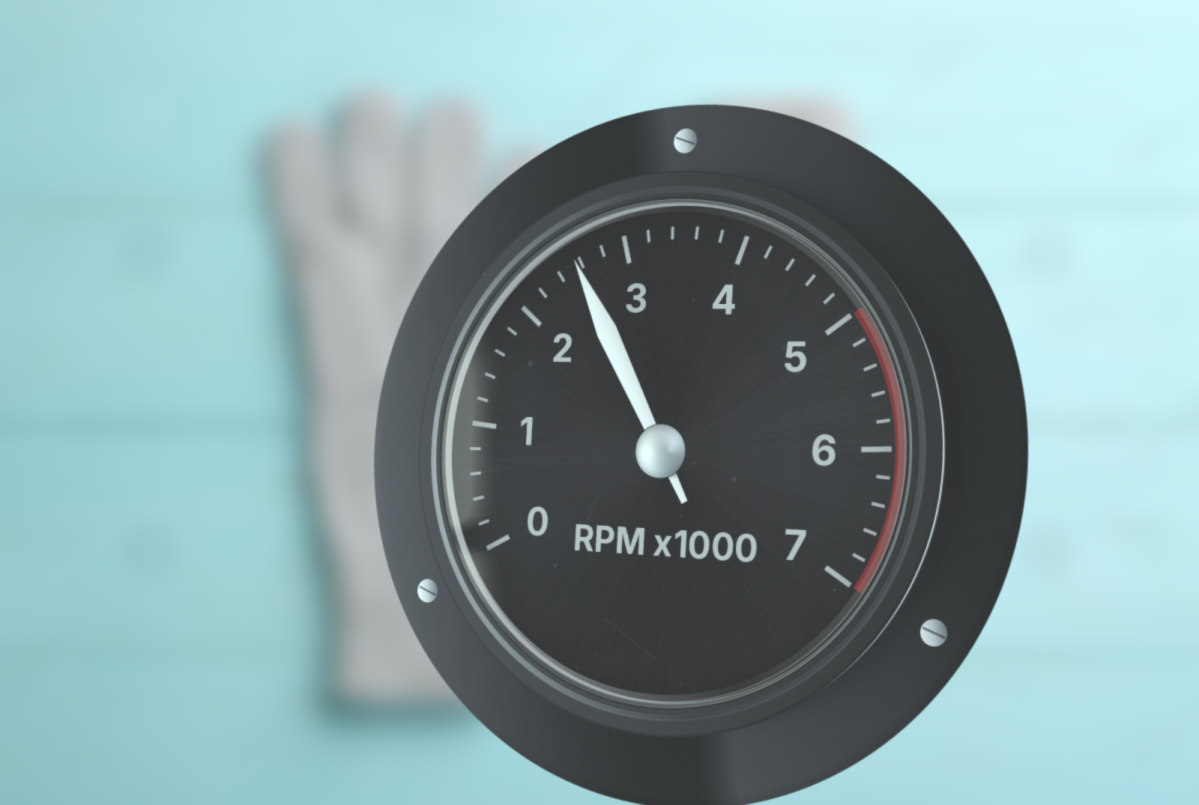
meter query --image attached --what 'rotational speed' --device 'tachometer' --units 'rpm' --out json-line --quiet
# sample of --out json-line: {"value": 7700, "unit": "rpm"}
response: {"value": 2600, "unit": "rpm"}
